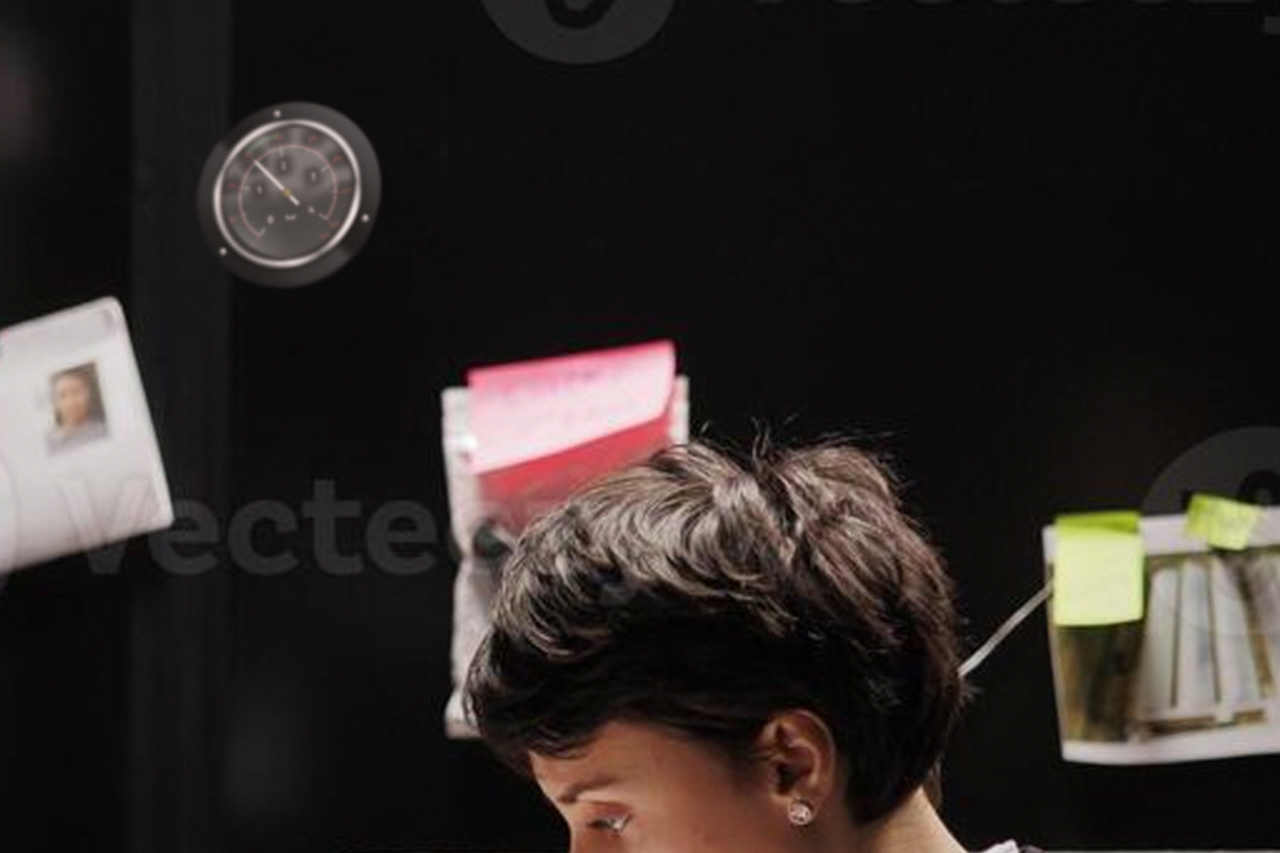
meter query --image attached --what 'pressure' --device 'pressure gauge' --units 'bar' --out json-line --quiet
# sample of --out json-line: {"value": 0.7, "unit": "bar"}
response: {"value": 1.5, "unit": "bar"}
